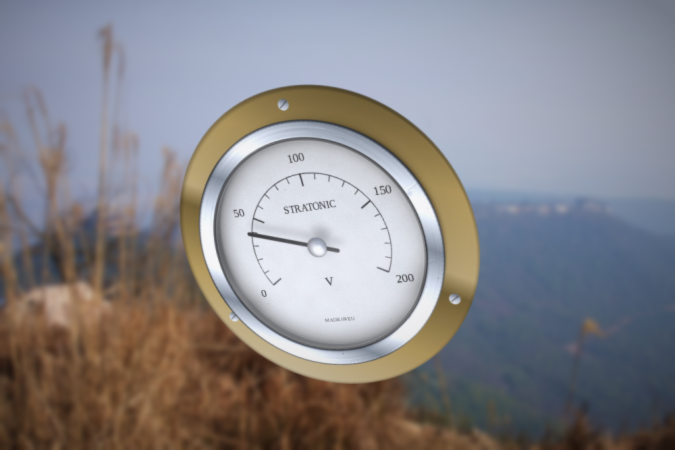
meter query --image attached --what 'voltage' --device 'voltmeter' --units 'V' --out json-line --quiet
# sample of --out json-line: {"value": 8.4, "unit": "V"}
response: {"value": 40, "unit": "V"}
